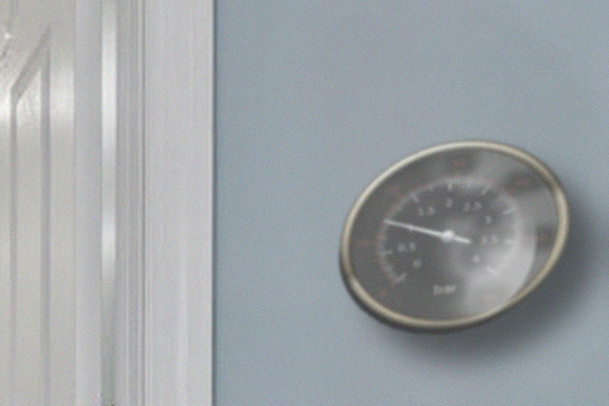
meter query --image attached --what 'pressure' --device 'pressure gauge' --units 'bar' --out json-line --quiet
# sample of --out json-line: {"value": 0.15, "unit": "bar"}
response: {"value": 1, "unit": "bar"}
